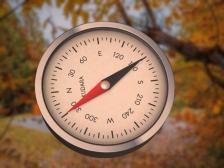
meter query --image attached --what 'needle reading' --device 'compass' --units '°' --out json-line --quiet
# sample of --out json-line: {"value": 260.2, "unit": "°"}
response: {"value": 330, "unit": "°"}
